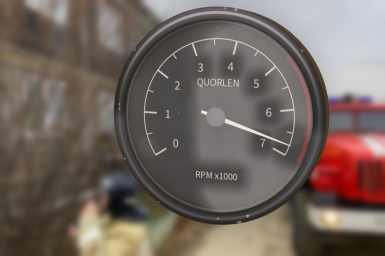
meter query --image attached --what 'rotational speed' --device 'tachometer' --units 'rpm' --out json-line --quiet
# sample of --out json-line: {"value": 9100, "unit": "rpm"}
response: {"value": 6750, "unit": "rpm"}
